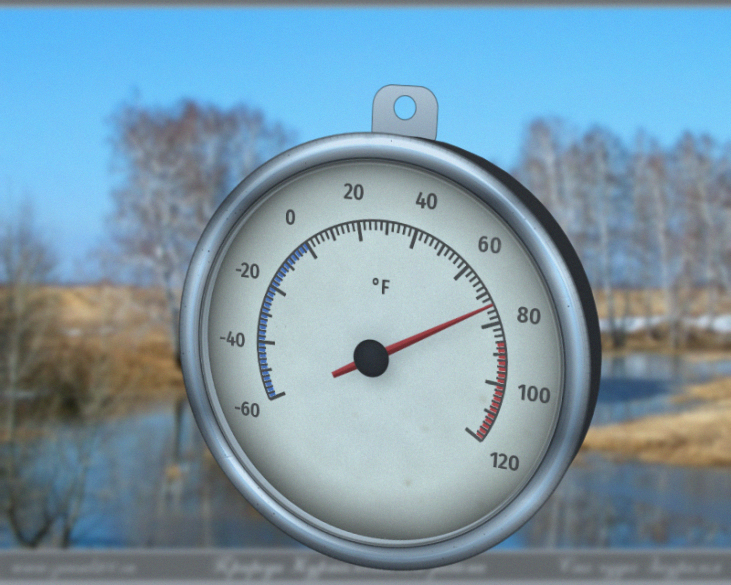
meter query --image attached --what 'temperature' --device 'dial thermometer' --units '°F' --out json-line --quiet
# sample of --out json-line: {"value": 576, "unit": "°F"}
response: {"value": 74, "unit": "°F"}
